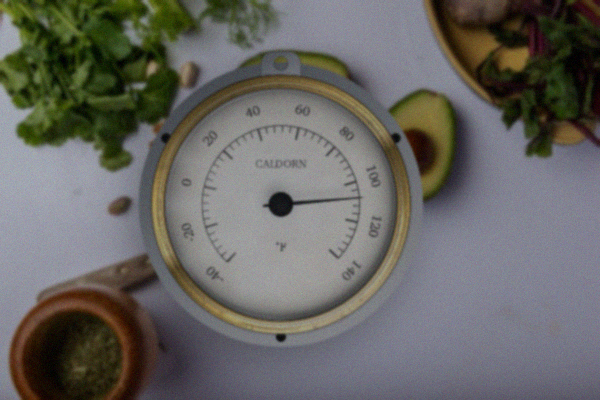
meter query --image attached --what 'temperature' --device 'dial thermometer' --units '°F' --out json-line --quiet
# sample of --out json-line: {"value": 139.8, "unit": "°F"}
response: {"value": 108, "unit": "°F"}
